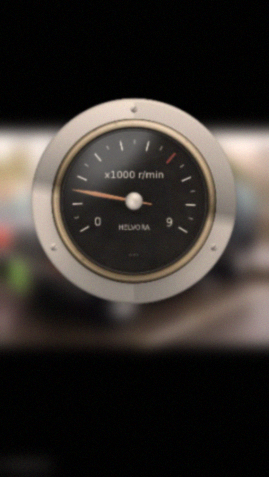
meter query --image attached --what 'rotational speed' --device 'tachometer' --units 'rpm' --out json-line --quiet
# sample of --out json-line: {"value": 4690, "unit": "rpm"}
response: {"value": 1500, "unit": "rpm"}
